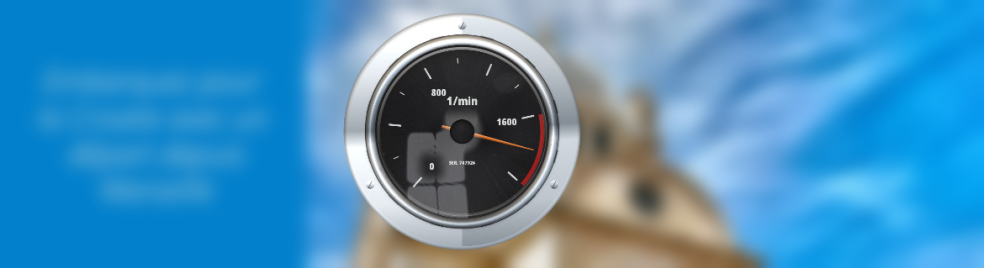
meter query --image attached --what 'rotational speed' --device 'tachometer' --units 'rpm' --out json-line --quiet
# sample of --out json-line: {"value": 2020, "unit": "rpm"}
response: {"value": 1800, "unit": "rpm"}
